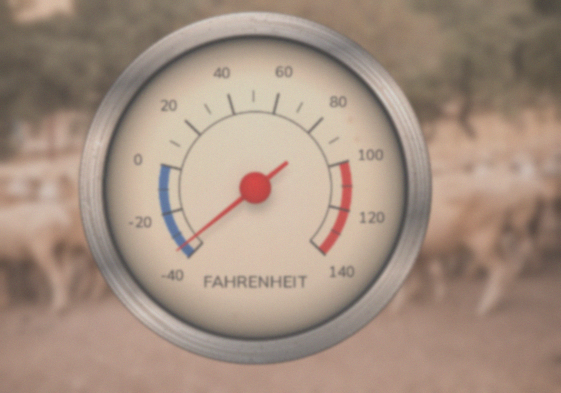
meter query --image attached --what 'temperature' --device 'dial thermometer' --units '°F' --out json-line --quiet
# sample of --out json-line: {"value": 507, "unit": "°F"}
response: {"value": -35, "unit": "°F"}
